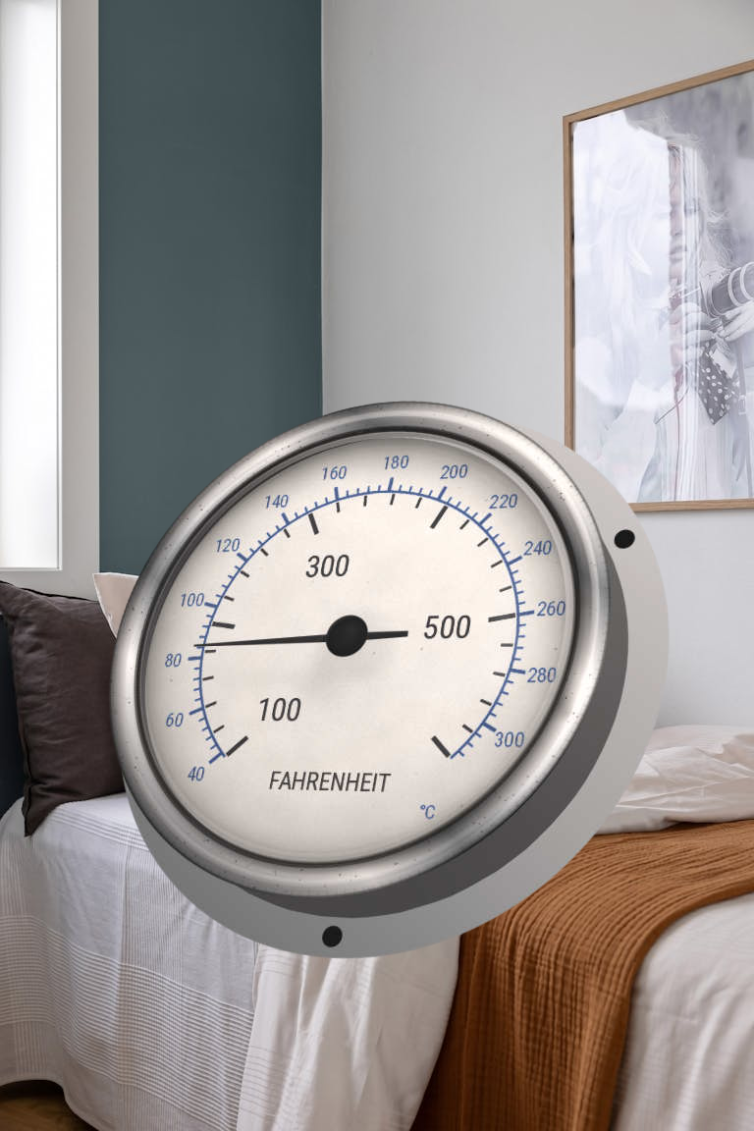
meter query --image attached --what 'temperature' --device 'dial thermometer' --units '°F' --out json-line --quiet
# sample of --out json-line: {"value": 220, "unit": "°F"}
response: {"value": 180, "unit": "°F"}
